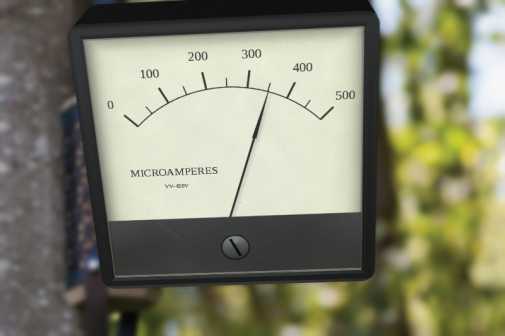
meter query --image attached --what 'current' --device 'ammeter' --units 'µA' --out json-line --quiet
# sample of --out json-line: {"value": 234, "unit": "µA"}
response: {"value": 350, "unit": "µA"}
